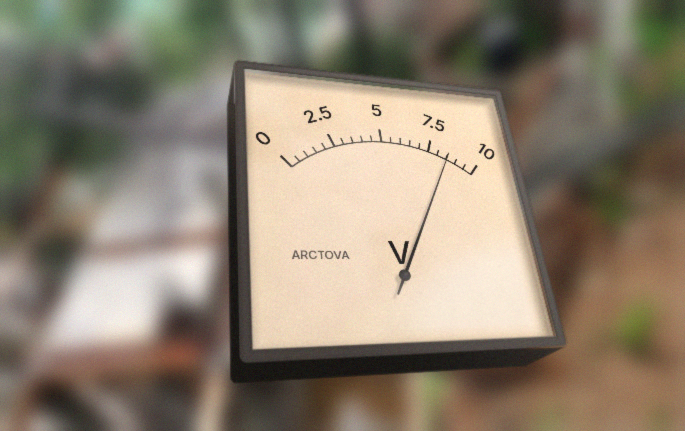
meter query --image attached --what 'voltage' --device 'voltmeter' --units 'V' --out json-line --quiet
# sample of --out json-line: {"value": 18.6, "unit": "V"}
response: {"value": 8.5, "unit": "V"}
